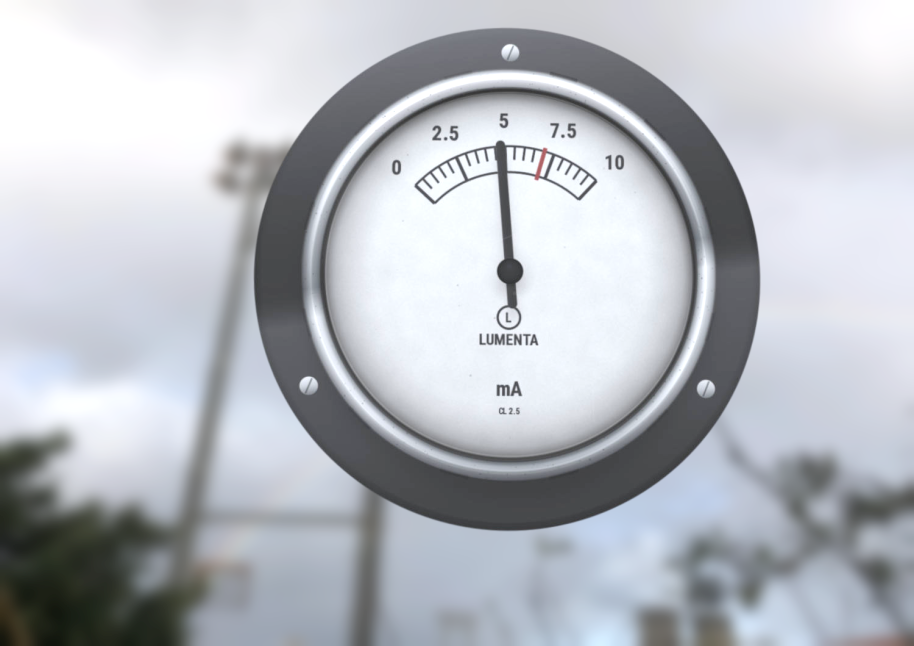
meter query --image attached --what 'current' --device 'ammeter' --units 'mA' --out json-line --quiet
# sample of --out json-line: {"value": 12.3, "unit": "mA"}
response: {"value": 4.75, "unit": "mA"}
